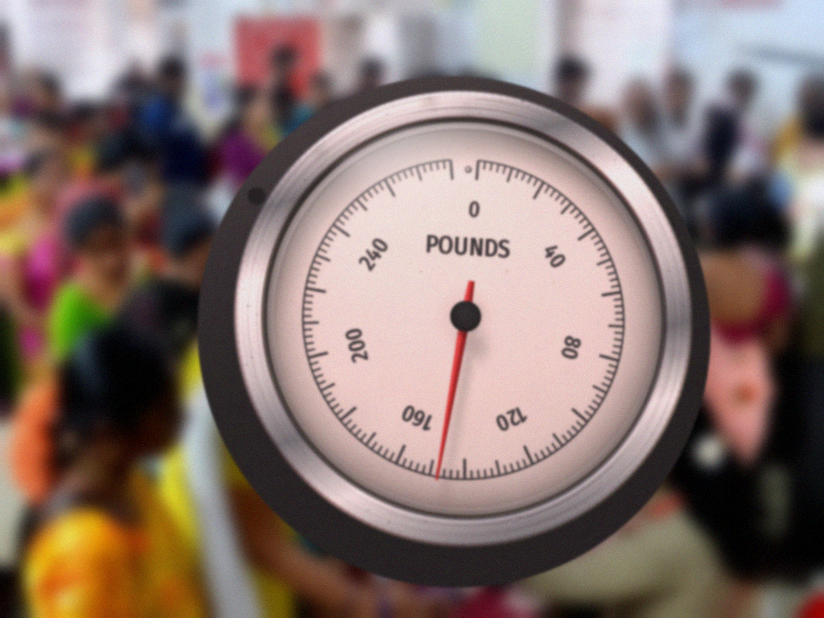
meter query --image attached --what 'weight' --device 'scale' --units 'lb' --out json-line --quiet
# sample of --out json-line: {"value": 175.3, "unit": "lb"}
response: {"value": 148, "unit": "lb"}
